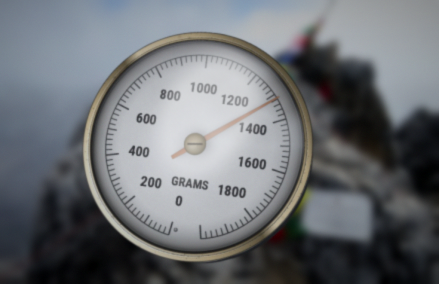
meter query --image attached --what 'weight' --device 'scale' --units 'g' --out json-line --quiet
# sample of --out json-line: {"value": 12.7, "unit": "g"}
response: {"value": 1320, "unit": "g"}
